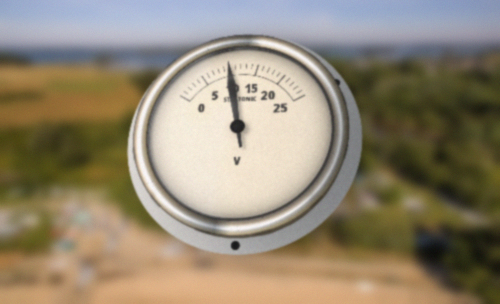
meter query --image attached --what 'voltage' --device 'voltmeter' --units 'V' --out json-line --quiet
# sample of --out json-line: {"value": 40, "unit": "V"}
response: {"value": 10, "unit": "V"}
